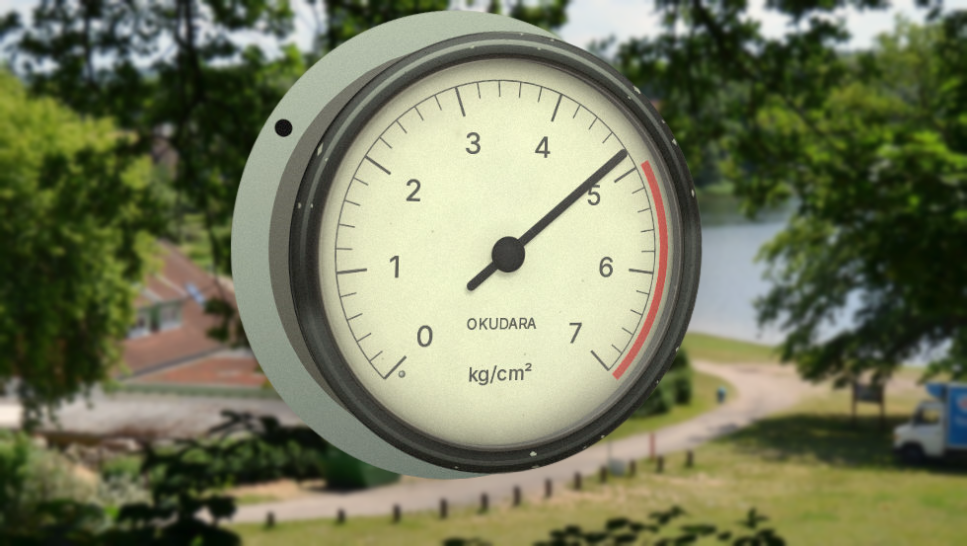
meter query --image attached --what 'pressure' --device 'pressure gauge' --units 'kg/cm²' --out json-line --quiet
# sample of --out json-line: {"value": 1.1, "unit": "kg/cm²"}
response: {"value": 4.8, "unit": "kg/cm²"}
